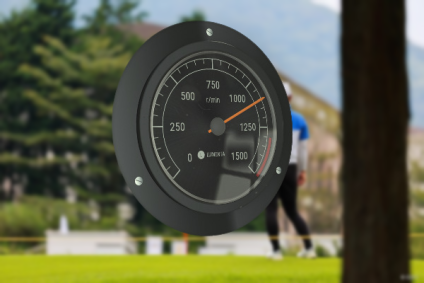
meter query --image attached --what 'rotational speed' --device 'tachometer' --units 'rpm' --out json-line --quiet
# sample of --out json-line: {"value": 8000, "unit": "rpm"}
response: {"value": 1100, "unit": "rpm"}
